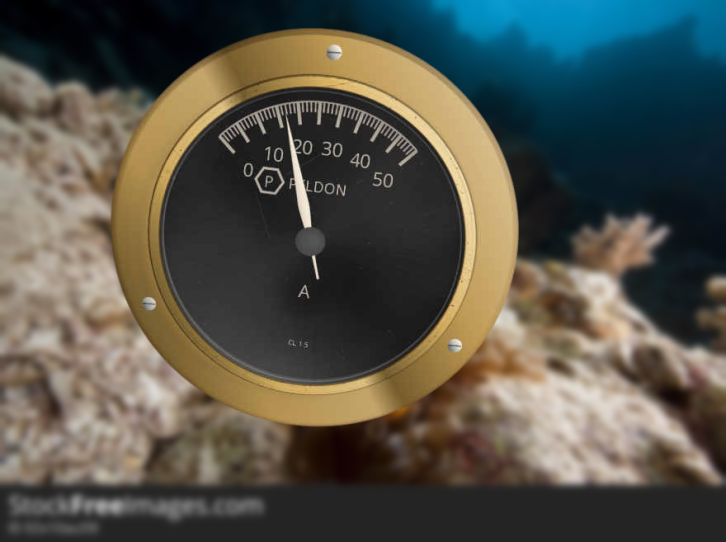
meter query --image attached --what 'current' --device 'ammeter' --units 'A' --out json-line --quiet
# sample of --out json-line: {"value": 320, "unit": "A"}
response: {"value": 17, "unit": "A"}
